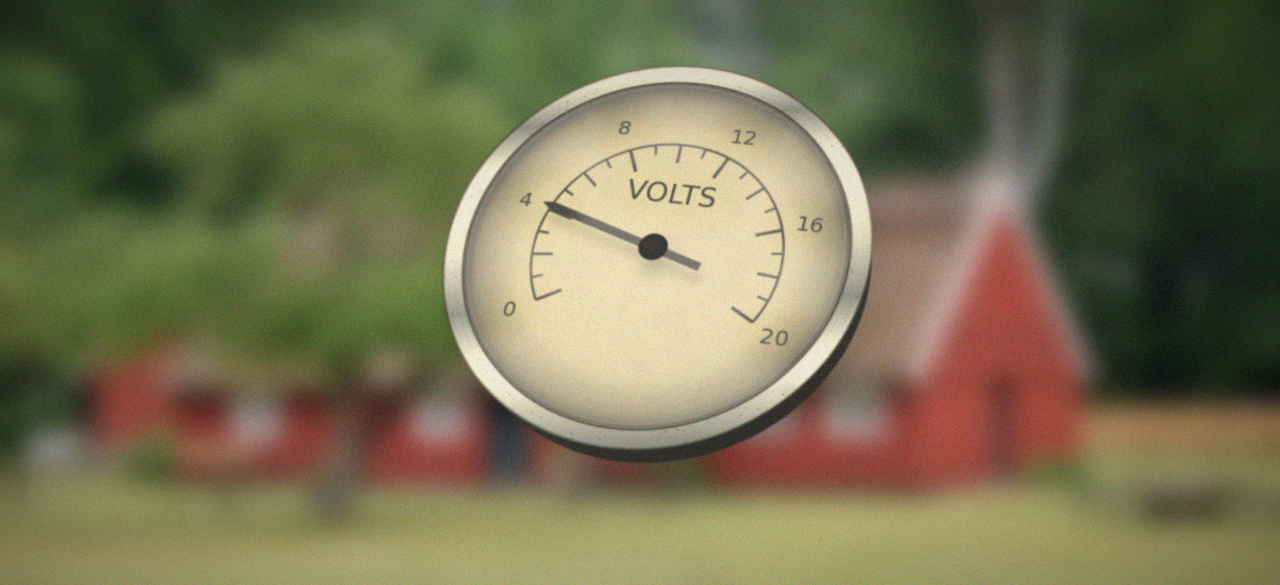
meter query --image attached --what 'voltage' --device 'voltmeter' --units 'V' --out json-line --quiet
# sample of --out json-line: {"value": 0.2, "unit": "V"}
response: {"value": 4, "unit": "V"}
